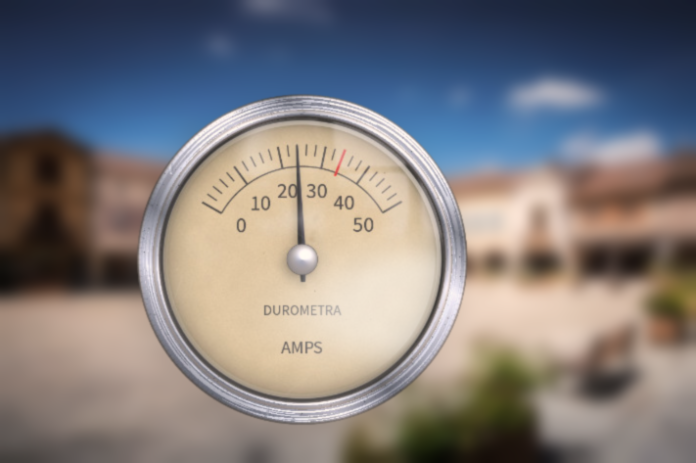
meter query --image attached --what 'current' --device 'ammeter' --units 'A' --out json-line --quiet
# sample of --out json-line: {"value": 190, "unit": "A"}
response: {"value": 24, "unit": "A"}
